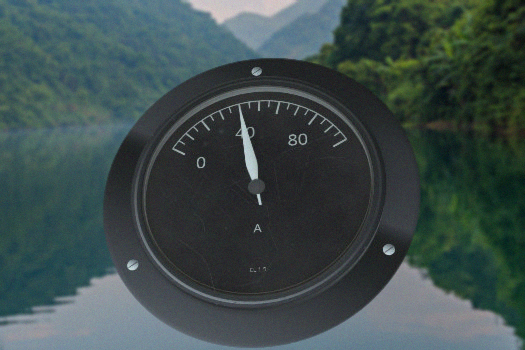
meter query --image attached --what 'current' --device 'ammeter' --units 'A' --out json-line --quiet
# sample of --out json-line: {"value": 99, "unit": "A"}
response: {"value": 40, "unit": "A"}
